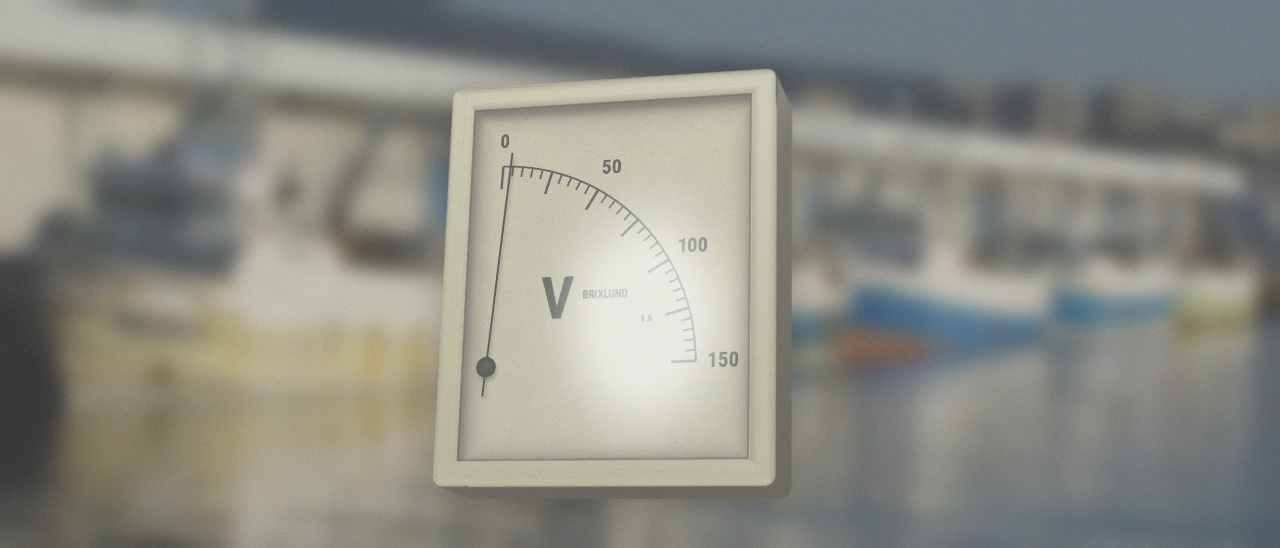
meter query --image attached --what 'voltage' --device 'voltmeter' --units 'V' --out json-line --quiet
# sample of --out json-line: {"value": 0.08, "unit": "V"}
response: {"value": 5, "unit": "V"}
